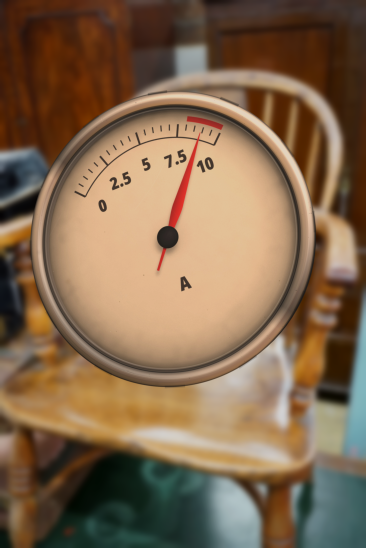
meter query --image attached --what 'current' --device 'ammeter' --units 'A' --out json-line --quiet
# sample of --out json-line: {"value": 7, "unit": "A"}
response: {"value": 9, "unit": "A"}
